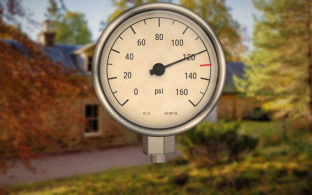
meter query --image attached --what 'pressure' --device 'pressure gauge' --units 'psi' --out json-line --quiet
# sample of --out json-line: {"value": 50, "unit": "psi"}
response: {"value": 120, "unit": "psi"}
